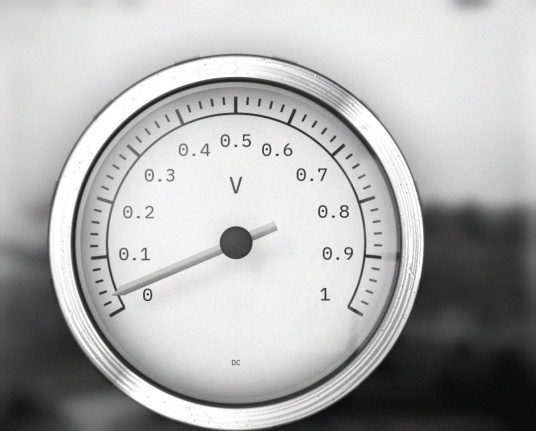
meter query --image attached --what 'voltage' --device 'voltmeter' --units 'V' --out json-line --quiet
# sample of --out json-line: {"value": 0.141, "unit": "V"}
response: {"value": 0.03, "unit": "V"}
